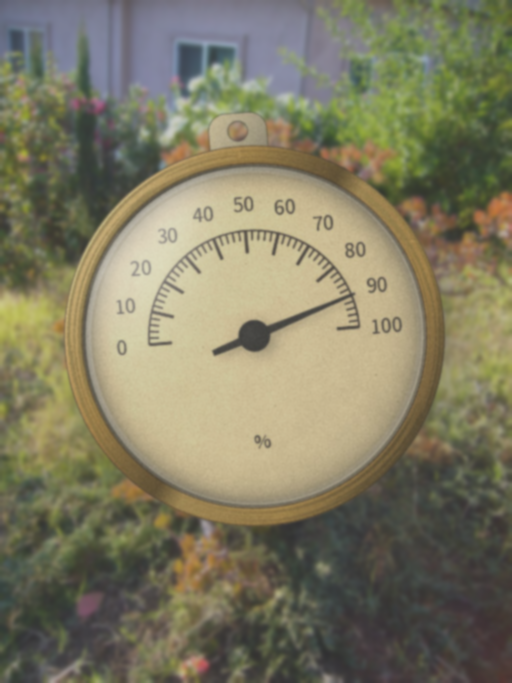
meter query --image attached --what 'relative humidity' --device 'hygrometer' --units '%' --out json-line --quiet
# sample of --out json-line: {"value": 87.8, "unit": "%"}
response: {"value": 90, "unit": "%"}
